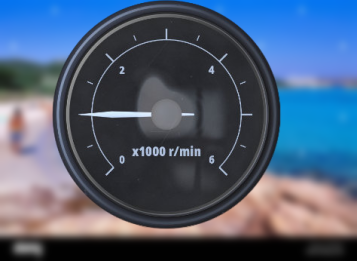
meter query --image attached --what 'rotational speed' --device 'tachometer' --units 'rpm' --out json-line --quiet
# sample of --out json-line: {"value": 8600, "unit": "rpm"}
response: {"value": 1000, "unit": "rpm"}
